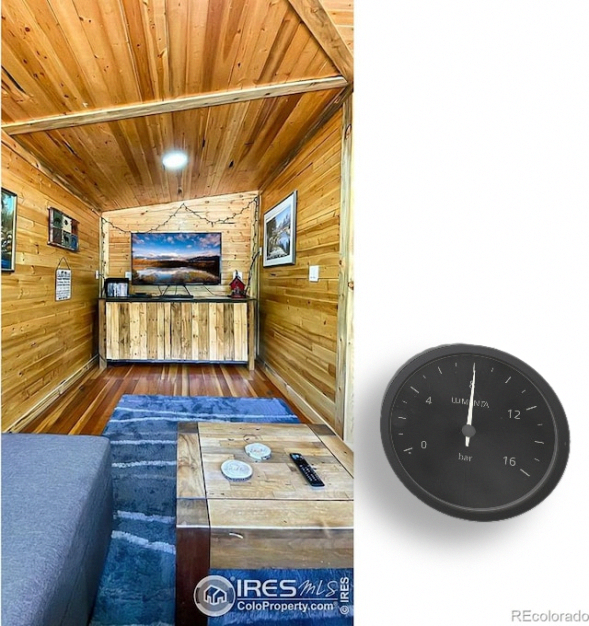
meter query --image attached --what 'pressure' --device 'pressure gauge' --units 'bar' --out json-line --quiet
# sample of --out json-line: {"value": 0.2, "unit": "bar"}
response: {"value": 8, "unit": "bar"}
